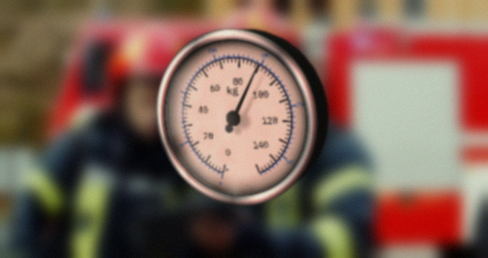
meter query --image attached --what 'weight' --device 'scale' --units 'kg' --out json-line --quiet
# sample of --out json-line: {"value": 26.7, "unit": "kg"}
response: {"value": 90, "unit": "kg"}
